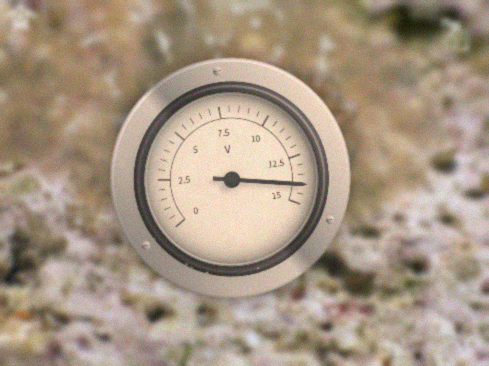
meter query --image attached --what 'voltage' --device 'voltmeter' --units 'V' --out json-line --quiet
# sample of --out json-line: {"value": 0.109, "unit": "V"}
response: {"value": 14, "unit": "V"}
